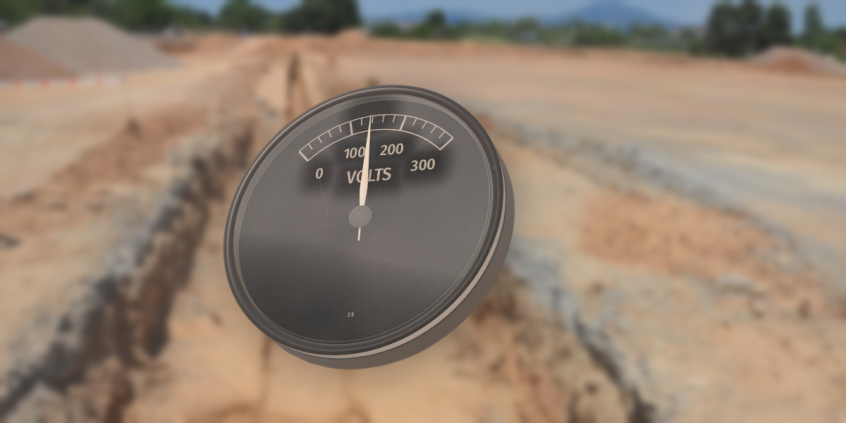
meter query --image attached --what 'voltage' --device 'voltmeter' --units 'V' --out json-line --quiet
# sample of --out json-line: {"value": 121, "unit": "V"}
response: {"value": 140, "unit": "V"}
